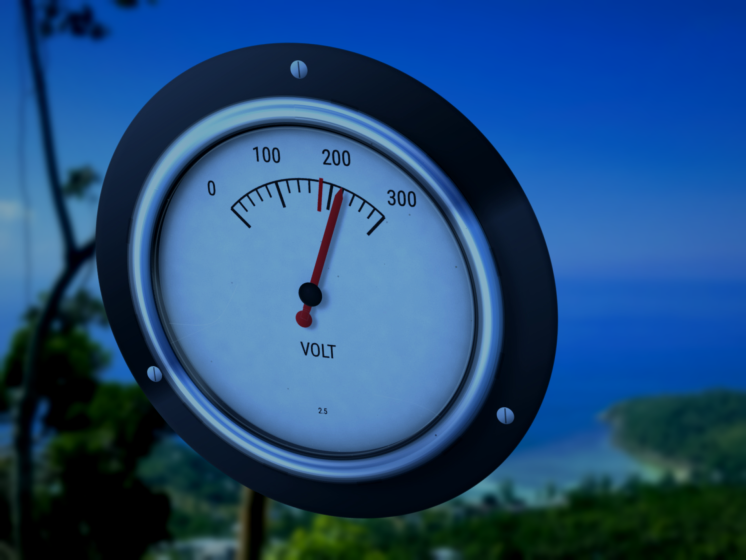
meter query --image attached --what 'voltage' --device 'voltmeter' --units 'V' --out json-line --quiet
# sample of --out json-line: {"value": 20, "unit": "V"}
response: {"value": 220, "unit": "V"}
